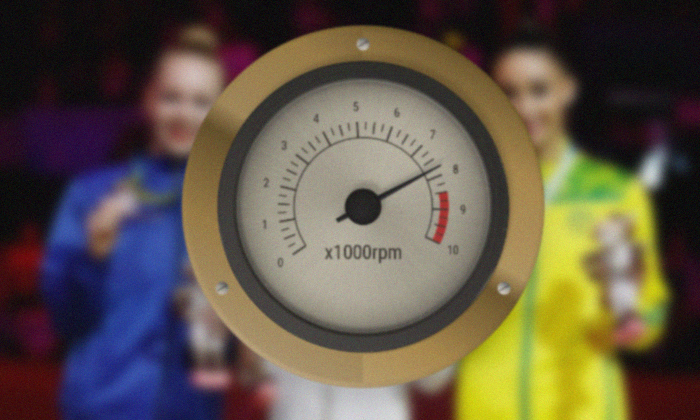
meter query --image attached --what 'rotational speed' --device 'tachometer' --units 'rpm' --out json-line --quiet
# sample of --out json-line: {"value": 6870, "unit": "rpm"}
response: {"value": 7750, "unit": "rpm"}
